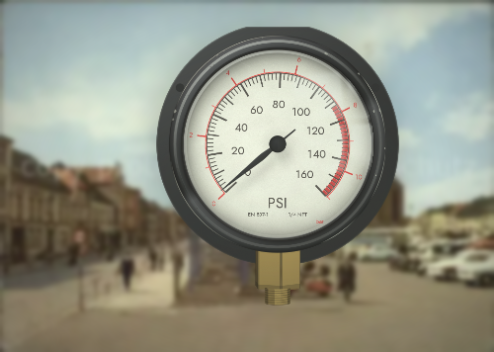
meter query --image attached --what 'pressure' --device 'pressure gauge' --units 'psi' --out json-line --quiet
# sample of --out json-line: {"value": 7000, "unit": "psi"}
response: {"value": 2, "unit": "psi"}
